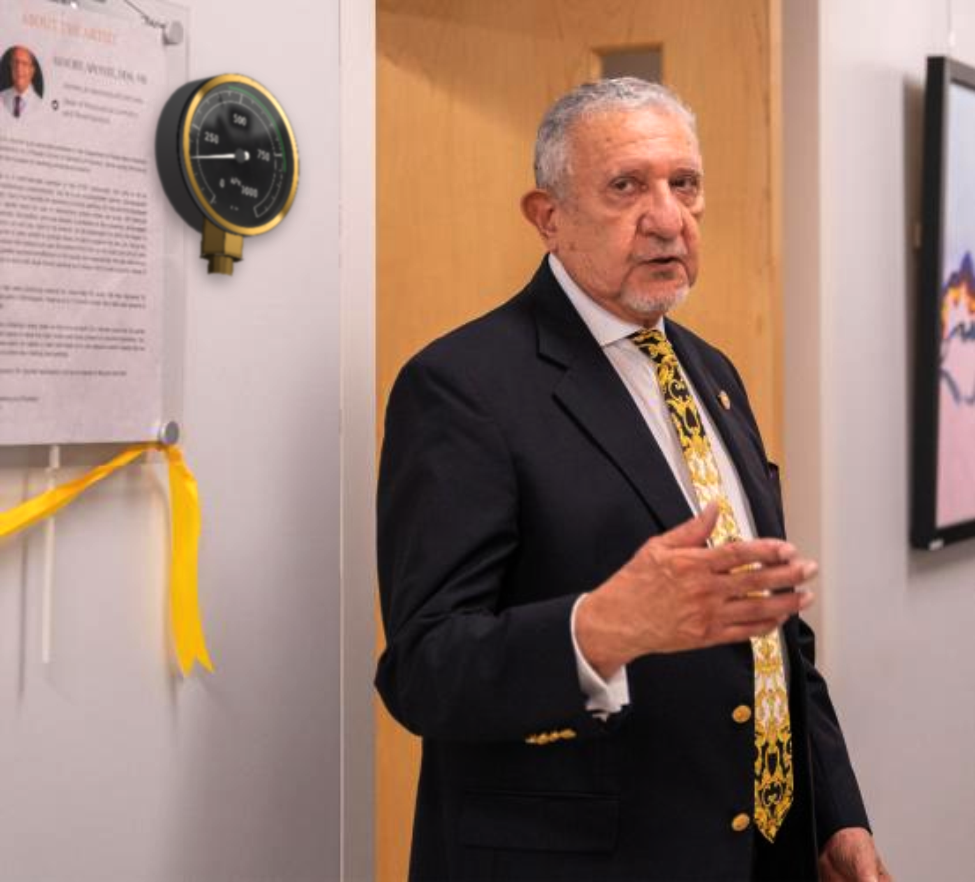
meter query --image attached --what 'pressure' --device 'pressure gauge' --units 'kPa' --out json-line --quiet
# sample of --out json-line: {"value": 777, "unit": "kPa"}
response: {"value": 150, "unit": "kPa"}
